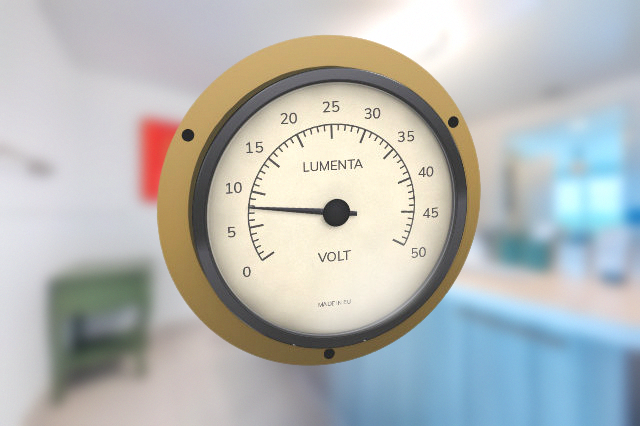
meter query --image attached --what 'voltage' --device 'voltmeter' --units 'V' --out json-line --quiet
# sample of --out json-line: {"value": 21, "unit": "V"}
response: {"value": 8, "unit": "V"}
